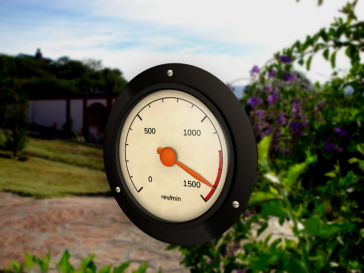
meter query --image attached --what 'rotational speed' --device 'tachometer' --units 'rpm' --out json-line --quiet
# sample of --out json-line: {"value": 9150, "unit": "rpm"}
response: {"value": 1400, "unit": "rpm"}
